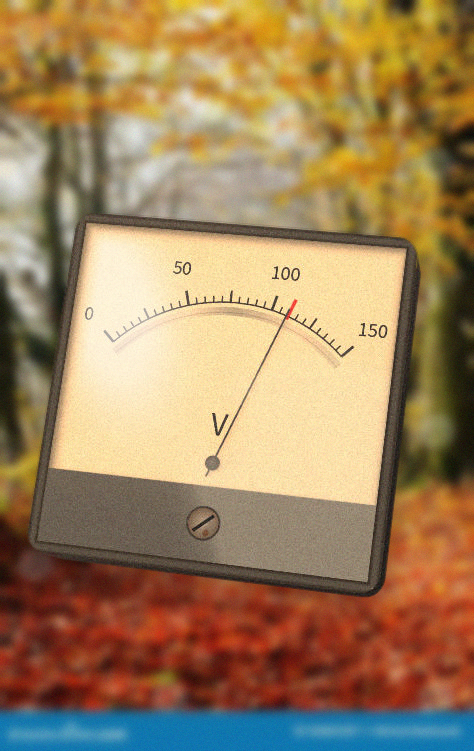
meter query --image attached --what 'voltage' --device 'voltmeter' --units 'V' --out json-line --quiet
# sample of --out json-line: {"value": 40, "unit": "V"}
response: {"value": 110, "unit": "V"}
